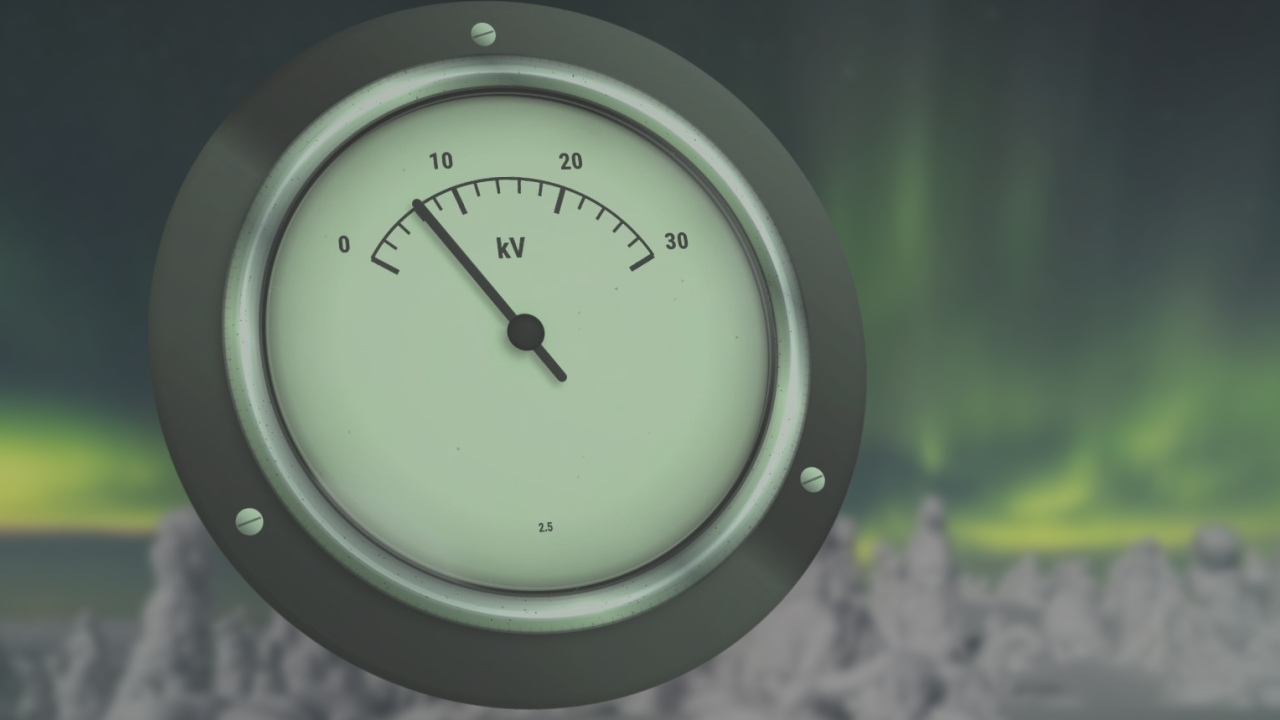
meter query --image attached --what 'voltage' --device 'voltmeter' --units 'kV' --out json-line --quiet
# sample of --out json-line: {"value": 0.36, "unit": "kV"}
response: {"value": 6, "unit": "kV"}
